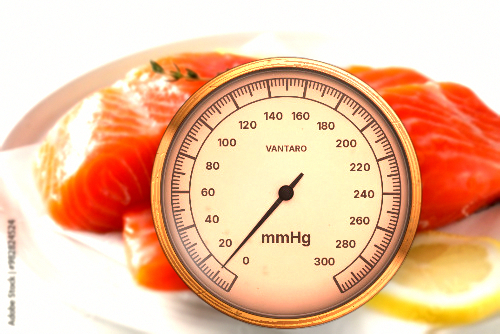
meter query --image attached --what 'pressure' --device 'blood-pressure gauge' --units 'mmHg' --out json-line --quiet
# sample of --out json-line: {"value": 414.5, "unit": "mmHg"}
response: {"value": 10, "unit": "mmHg"}
